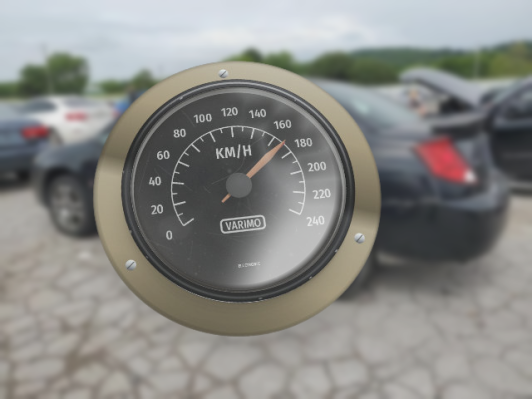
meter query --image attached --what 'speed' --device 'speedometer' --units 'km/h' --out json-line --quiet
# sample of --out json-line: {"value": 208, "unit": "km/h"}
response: {"value": 170, "unit": "km/h"}
